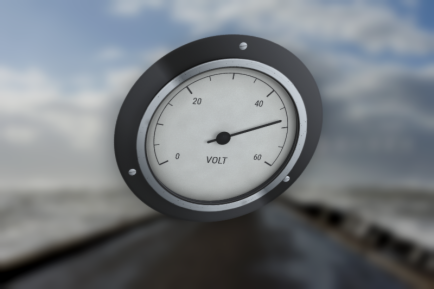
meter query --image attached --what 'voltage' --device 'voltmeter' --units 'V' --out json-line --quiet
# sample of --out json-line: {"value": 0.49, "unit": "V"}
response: {"value": 47.5, "unit": "V"}
